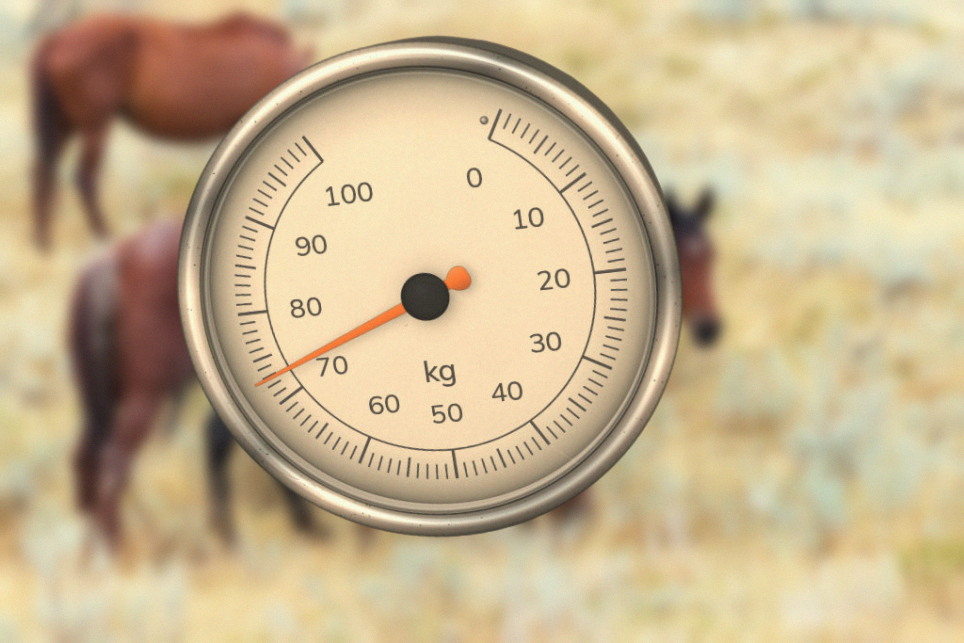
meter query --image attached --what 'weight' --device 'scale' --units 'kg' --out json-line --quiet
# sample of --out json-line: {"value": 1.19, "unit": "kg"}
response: {"value": 73, "unit": "kg"}
